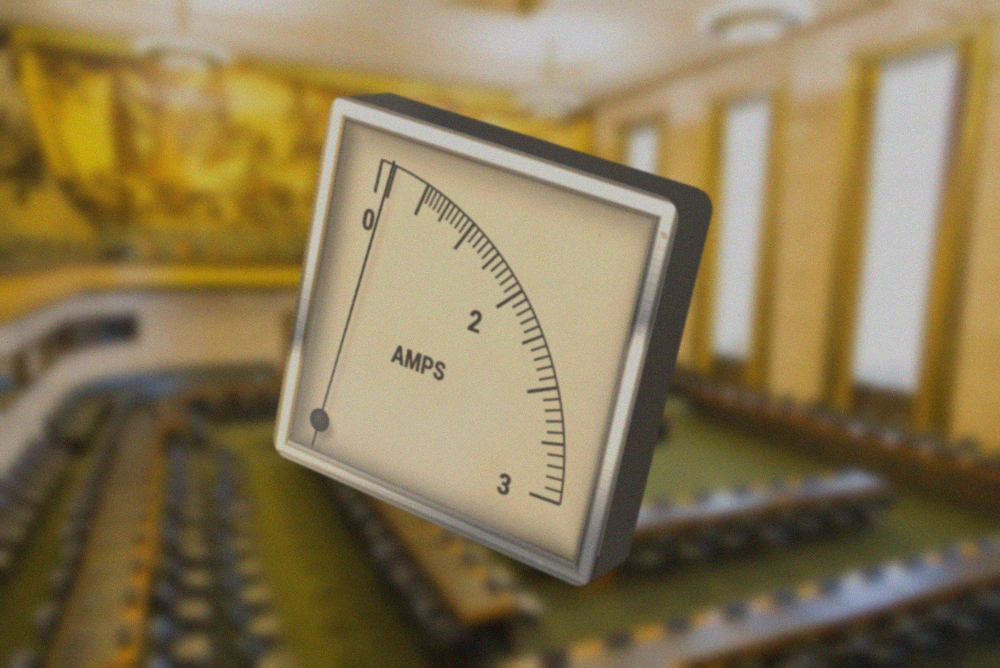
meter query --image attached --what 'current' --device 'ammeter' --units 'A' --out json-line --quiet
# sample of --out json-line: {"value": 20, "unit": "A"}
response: {"value": 0.5, "unit": "A"}
